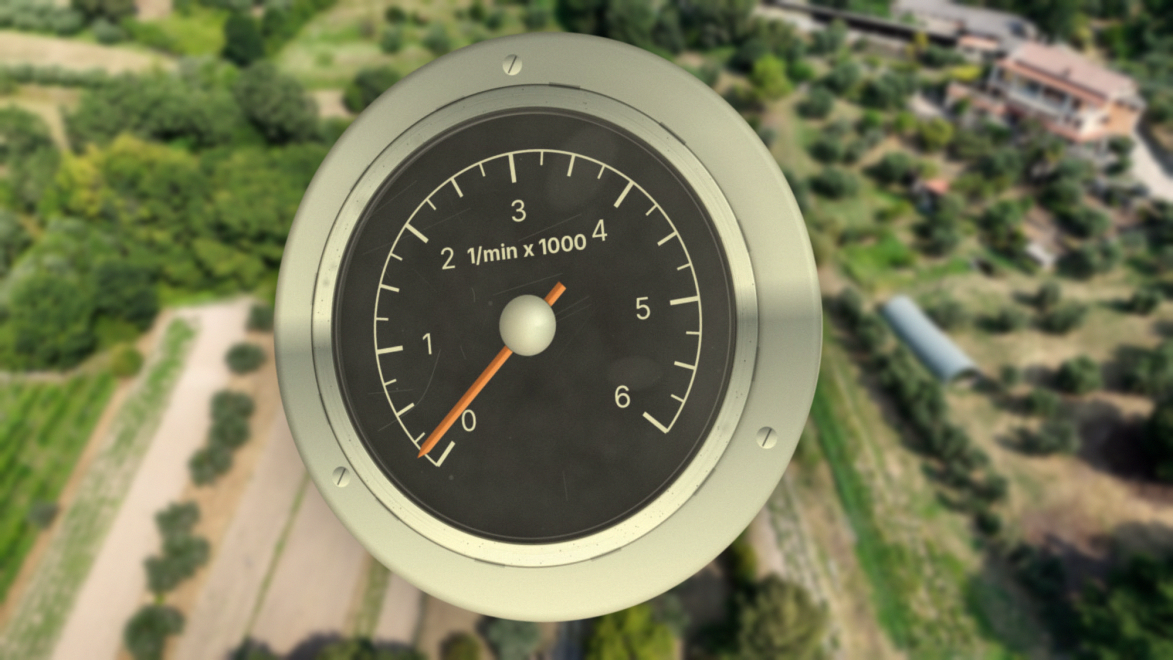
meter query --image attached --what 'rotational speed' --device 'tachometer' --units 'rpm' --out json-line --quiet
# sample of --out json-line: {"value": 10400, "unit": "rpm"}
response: {"value": 125, "unit": "rpm"}
